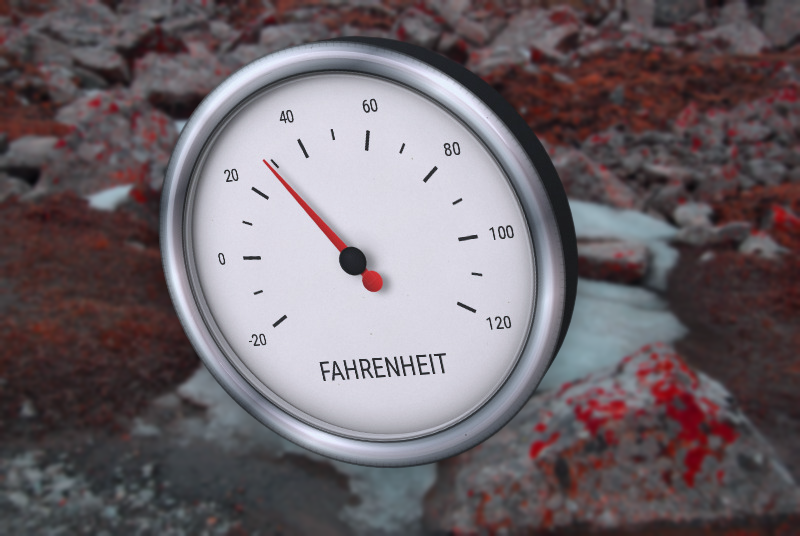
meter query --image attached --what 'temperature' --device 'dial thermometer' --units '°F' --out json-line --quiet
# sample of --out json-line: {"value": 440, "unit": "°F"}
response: {"value": 30, "unit": "°F"}
